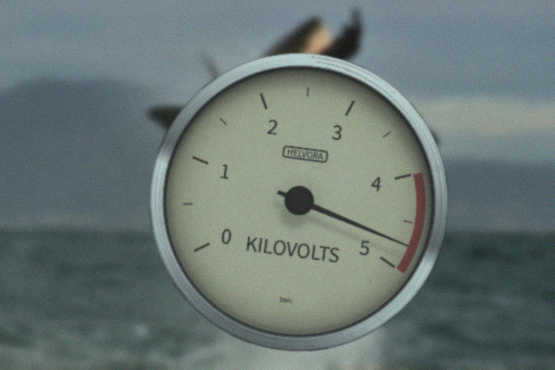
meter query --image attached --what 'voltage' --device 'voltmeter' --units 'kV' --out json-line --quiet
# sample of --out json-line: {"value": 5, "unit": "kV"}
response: {"value": 4.75, "unit": "kV"}
